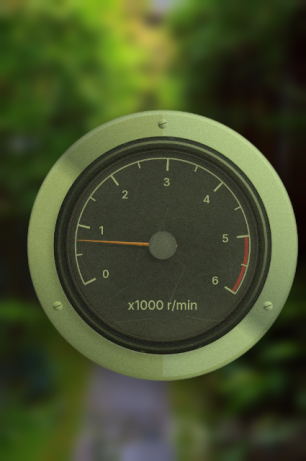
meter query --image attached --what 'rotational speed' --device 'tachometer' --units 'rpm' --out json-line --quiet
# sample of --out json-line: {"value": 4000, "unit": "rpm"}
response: {"value": 750, "unit": "rpm"}
